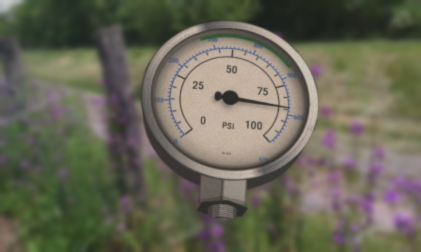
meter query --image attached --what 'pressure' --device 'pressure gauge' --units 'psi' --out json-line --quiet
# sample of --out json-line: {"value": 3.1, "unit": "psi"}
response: {"value": 85, "unit": "psi"}
